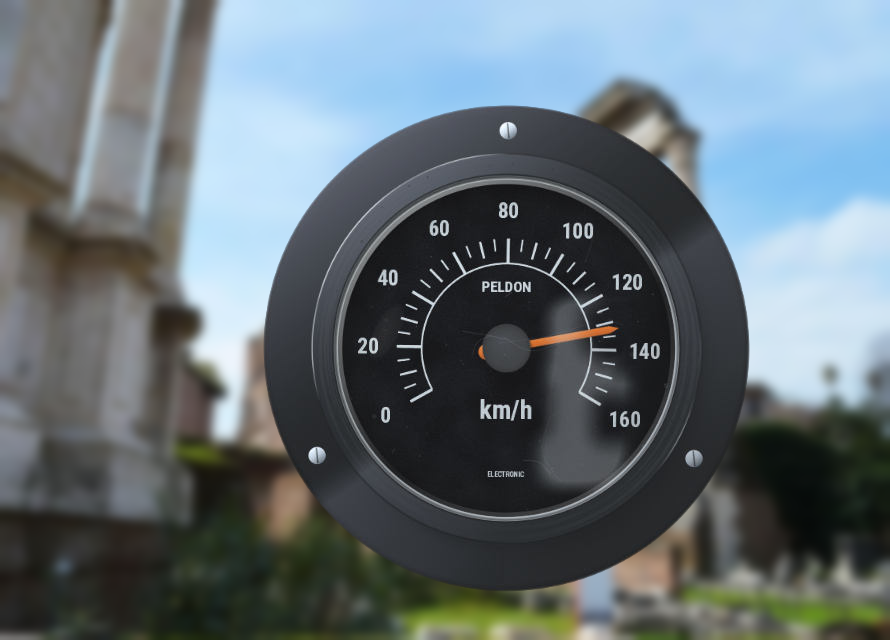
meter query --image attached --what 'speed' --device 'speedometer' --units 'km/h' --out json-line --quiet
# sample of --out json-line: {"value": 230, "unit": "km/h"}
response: {"value": 132.5, "unit": "km/h"}
